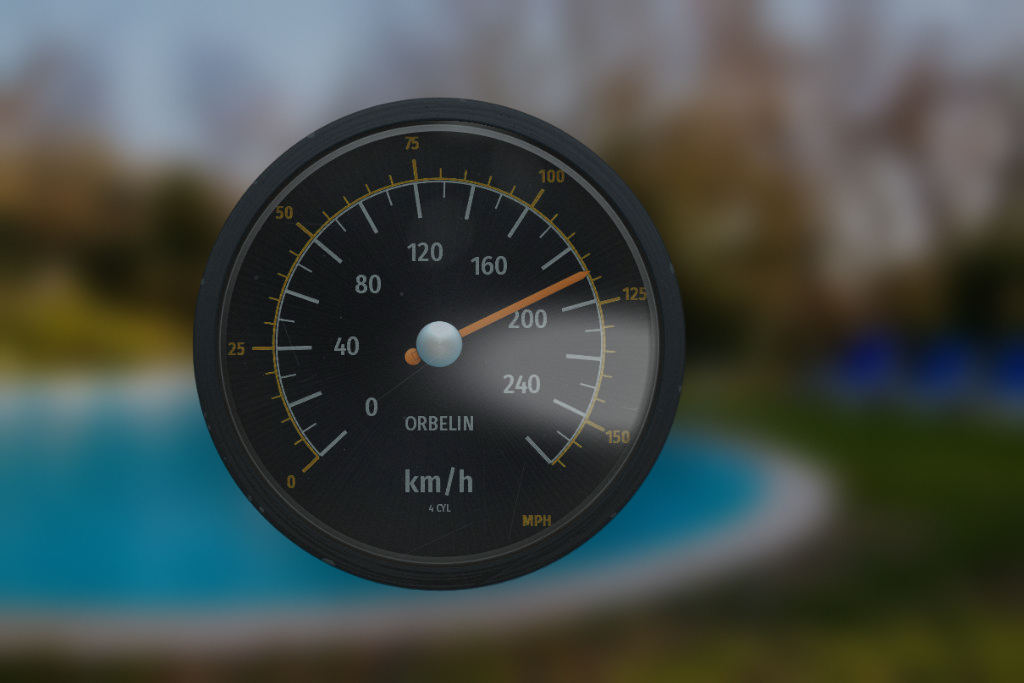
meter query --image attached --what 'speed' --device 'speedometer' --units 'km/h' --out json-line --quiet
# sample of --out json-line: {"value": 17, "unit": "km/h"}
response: {"value": 190, "unit": "km/h"}
